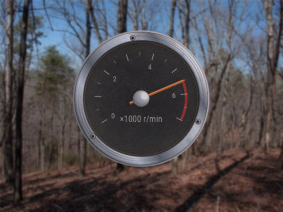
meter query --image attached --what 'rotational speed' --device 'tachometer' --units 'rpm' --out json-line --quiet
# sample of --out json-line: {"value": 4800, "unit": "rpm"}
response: {"value": 5500, "unit": "rpm"}
